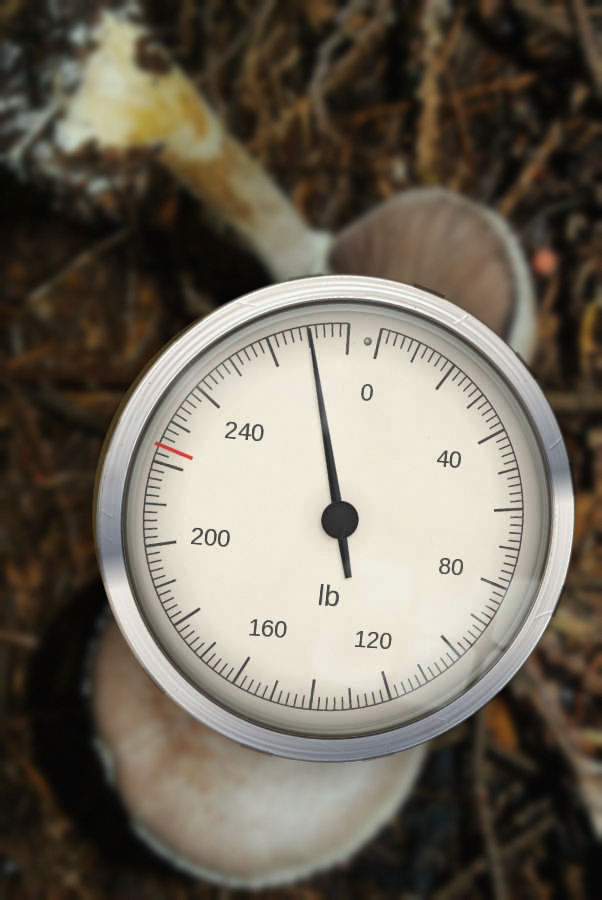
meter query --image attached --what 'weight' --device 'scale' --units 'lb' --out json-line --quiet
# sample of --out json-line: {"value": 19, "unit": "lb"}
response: {"value": 270, "unit": "lb"}
